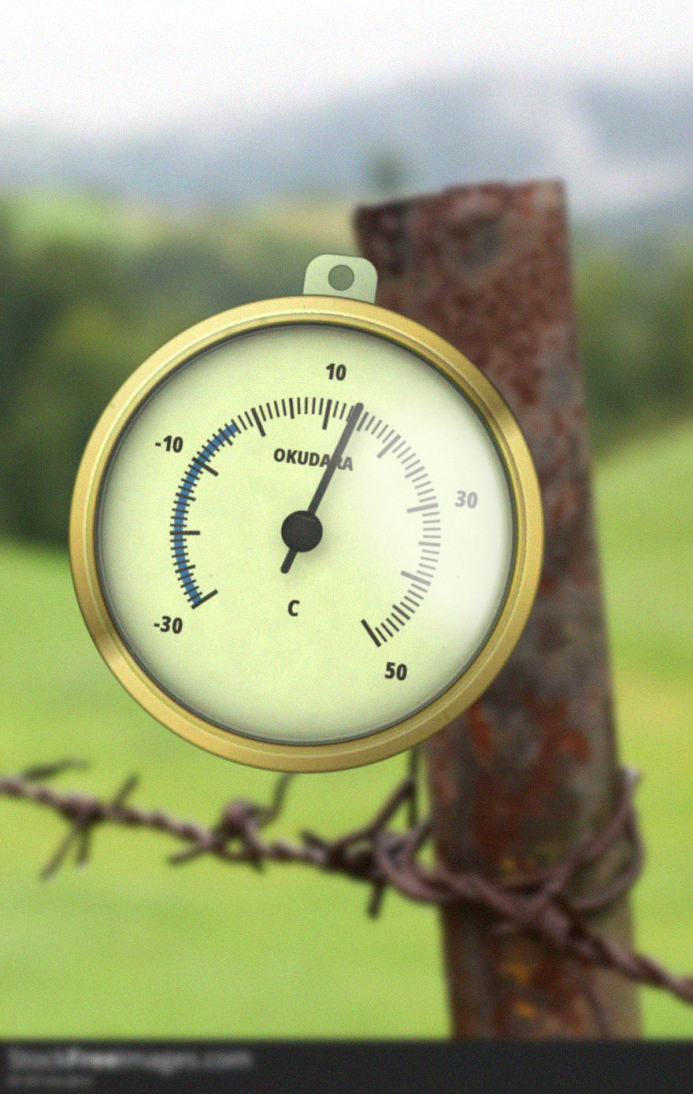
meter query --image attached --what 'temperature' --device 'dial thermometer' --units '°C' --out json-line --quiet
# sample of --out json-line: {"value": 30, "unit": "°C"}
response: {"value": 14, "unit": "°C"}
